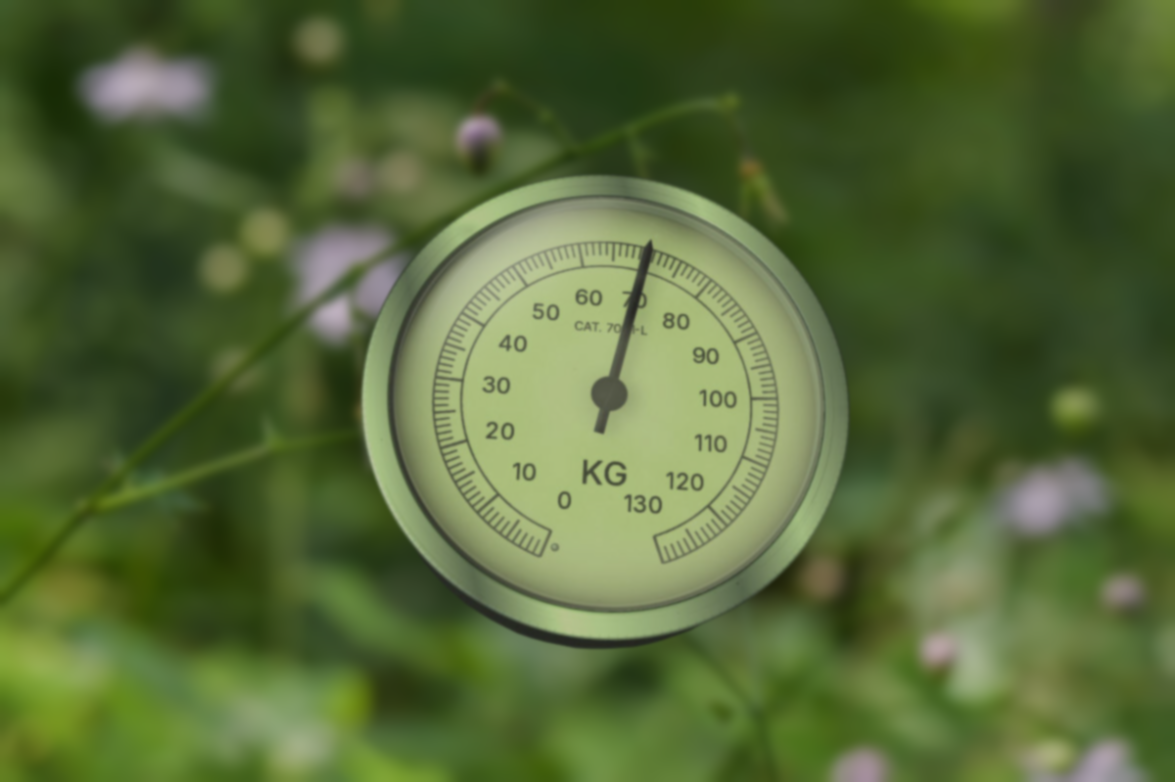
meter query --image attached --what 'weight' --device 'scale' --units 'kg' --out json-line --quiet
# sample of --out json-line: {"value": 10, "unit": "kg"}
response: {"value": 70, "unit": "kg"}
